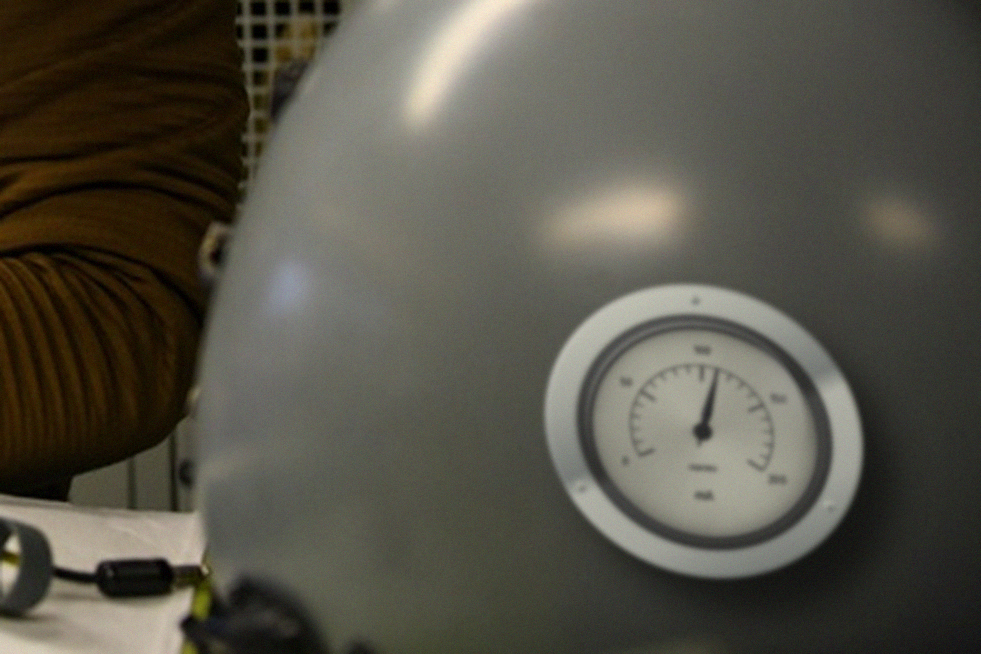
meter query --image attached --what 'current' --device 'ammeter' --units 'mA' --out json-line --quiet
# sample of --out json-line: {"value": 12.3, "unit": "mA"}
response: {"value": 110, "unit": "mA"}
